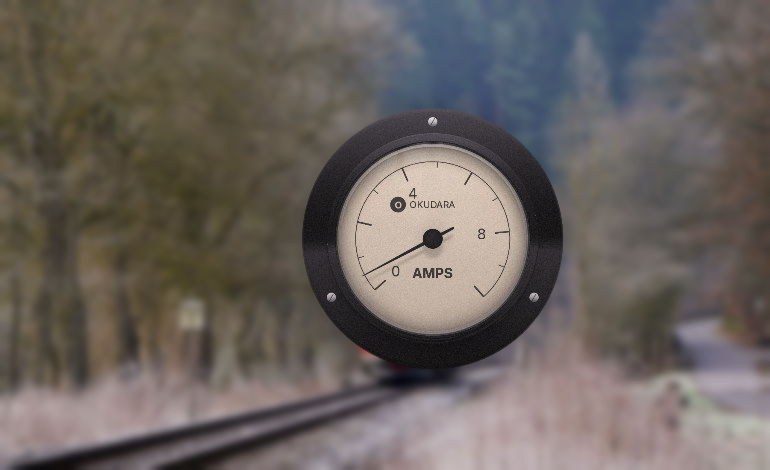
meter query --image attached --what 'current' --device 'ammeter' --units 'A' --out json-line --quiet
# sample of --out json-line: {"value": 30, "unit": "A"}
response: {"value": 0.5, "unit": "A"}
